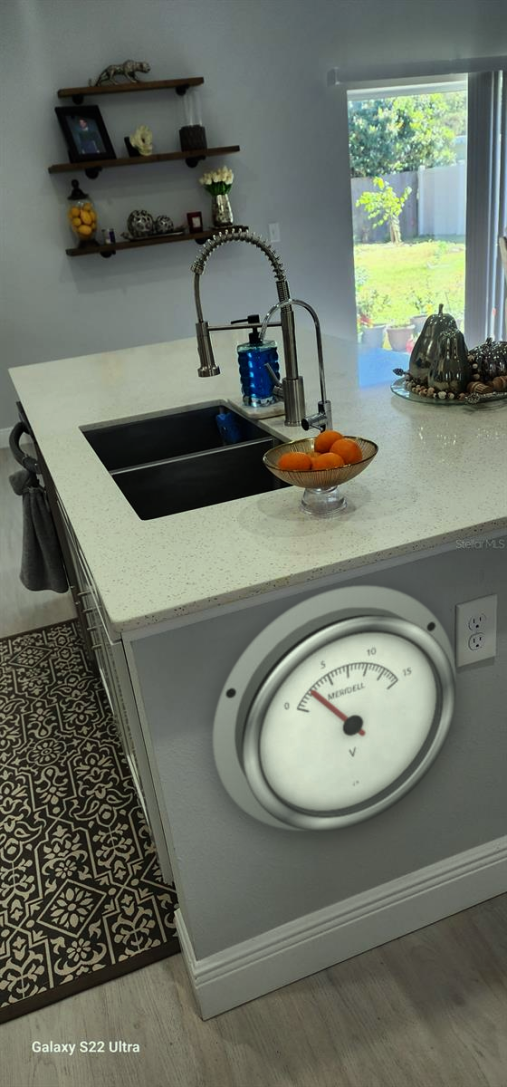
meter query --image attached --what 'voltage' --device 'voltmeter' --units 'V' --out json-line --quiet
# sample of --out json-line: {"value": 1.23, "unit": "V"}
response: {"value": 2.5, "unit": "V"}
